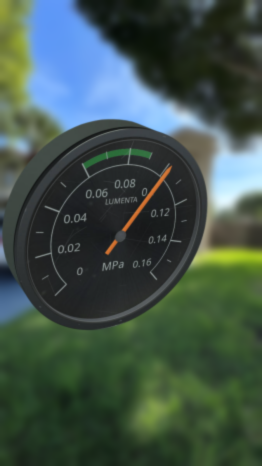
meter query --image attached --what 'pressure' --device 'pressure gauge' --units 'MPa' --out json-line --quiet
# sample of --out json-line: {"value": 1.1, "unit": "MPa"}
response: {"value": 0.1, "unit": "MPa"}
